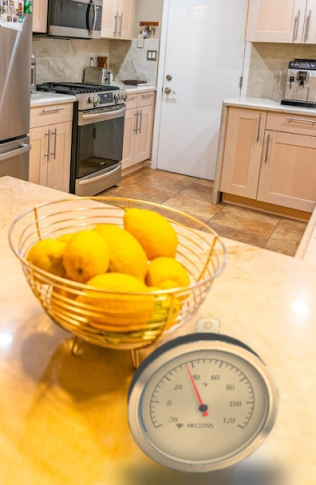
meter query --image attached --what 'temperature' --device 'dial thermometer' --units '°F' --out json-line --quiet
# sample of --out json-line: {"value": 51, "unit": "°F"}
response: {"value": 36, "unit": "°F"}
